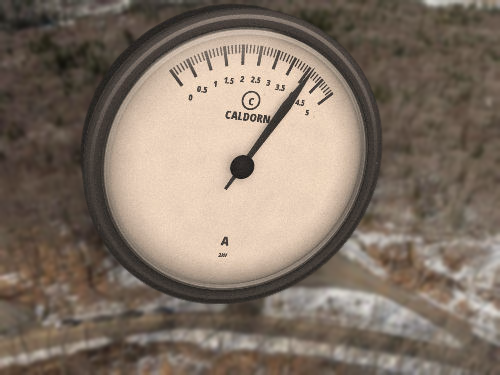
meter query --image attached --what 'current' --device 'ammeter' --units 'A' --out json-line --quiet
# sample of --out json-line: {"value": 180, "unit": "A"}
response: {"value": 4, "unit": "A"}
